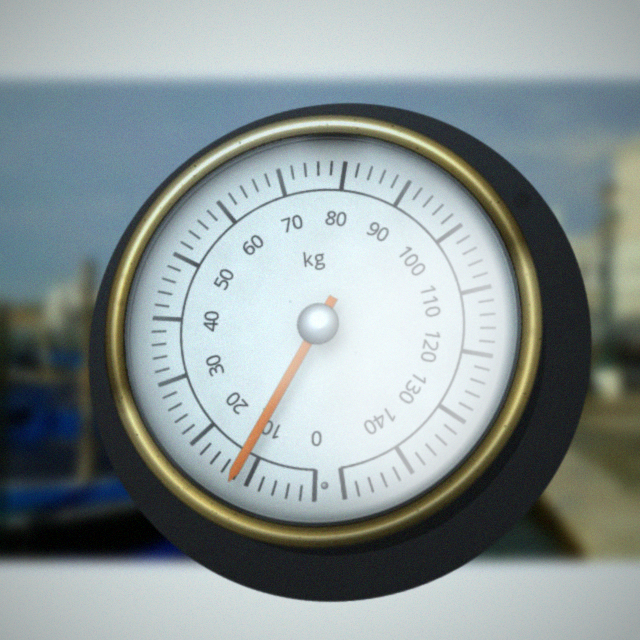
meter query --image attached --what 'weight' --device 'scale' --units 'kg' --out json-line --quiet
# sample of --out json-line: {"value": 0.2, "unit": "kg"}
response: {"value": 12, "unit": "kg"}
